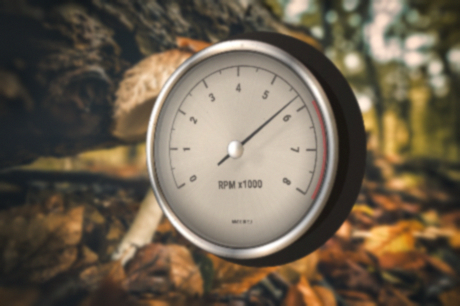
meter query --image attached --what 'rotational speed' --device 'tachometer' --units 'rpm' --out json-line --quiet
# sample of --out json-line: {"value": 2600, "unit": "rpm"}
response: {"value": 5750, "unit": "rpm"}
